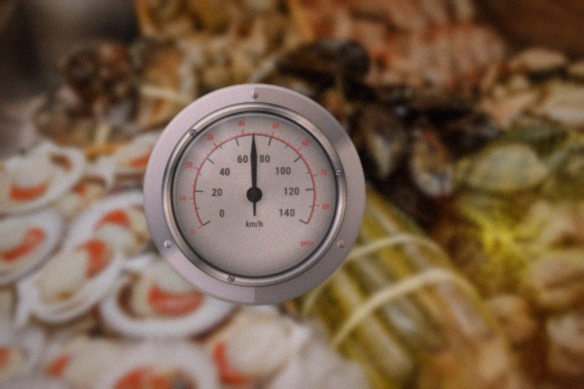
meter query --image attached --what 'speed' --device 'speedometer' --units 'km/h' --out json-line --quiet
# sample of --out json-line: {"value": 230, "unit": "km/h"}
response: {"value": 70, "unit": "km/h"}
